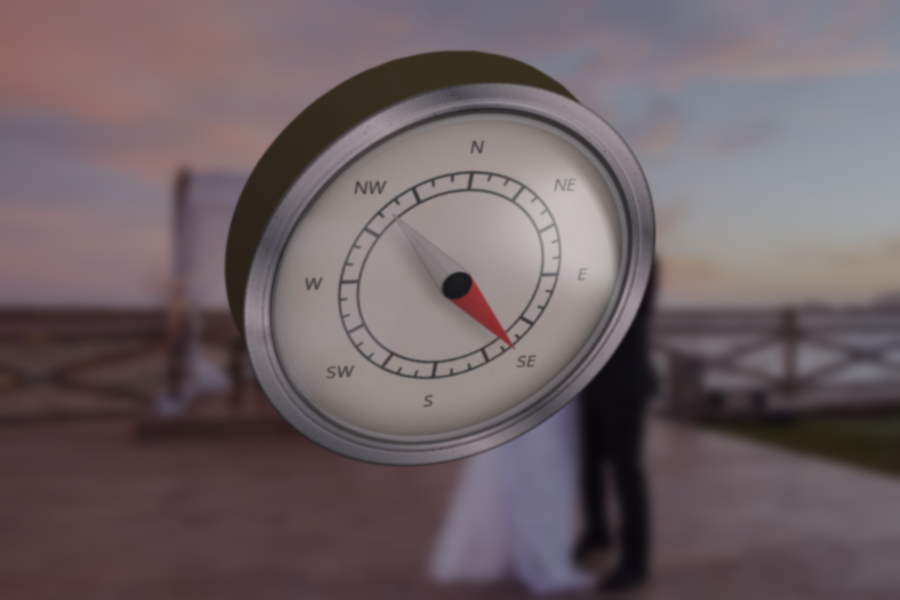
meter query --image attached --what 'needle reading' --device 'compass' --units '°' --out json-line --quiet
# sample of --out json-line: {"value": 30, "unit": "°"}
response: {"value": 135, "unit": "°"}
